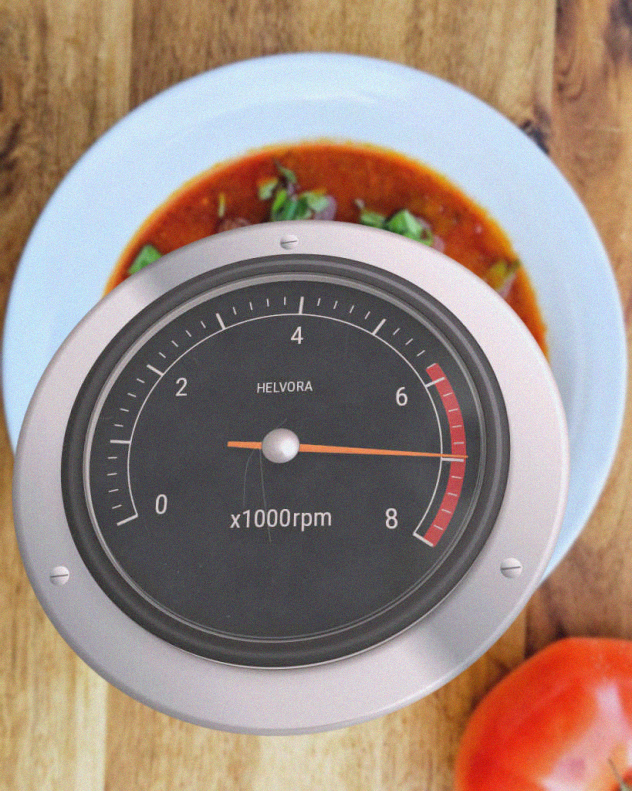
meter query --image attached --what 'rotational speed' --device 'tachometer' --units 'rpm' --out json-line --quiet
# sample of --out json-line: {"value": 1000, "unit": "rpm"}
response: {"value": 7000, "unit": "rpm"}
